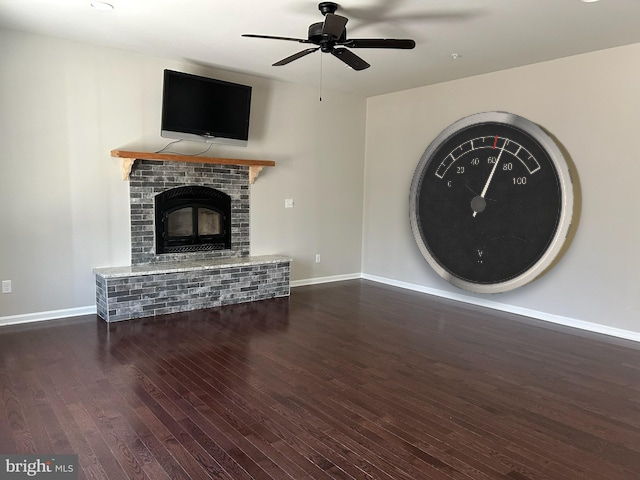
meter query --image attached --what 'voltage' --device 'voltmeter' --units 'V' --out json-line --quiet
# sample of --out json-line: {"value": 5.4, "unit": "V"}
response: {"value": 70, "unit": "V"}
